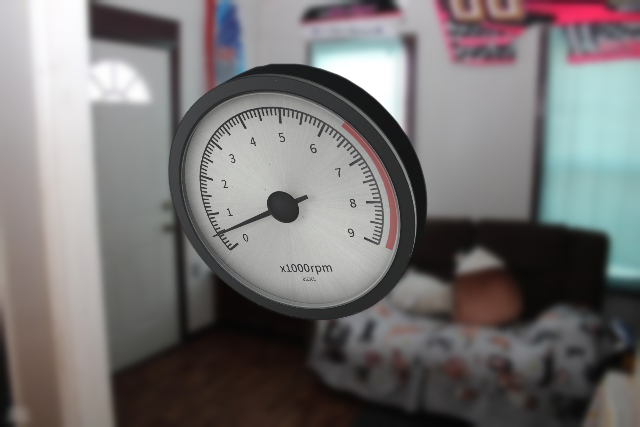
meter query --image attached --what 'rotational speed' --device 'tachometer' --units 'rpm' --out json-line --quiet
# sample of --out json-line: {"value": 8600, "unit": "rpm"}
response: {"value": 500, "unit": "rpm"}
